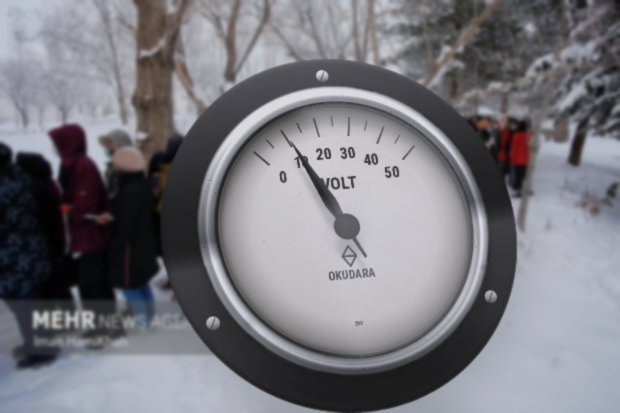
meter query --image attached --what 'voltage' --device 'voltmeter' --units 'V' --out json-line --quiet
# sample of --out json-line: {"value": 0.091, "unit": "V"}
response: {"value": 10, "unit": "V"}
